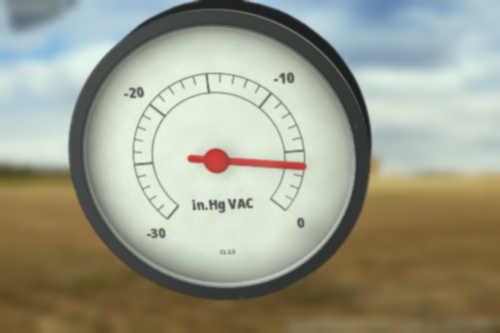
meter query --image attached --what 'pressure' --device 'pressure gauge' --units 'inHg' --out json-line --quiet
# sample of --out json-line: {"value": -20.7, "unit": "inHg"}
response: {"value": -4, "unit": "inHg"}
